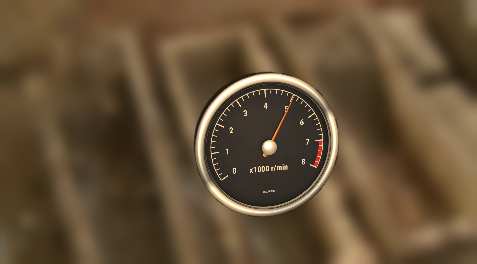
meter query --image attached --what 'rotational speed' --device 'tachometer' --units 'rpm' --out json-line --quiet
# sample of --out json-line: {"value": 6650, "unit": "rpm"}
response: {"value": 5000, "unit": "rpm"}
